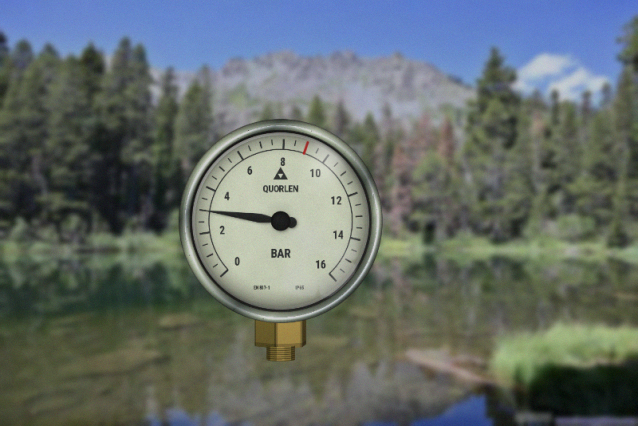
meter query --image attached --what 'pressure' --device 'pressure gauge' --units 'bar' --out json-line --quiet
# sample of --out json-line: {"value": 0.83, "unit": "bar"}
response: {"value": 3, "unit": "bar"}
